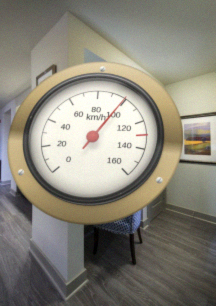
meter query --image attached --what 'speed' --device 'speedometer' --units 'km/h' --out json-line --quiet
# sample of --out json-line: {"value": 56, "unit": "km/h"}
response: {"value": 100, "unit": "km/h"}
